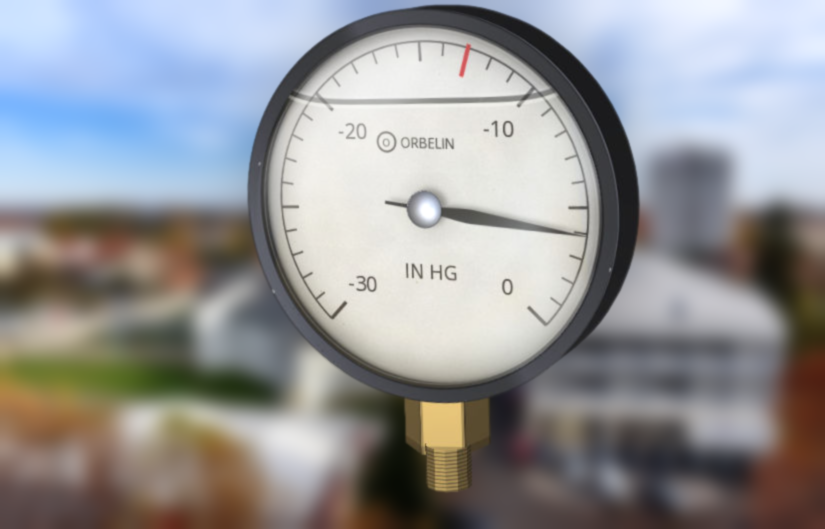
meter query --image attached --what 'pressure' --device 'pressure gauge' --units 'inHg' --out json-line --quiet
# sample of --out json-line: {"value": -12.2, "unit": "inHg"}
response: {"value": -4, "unit": "inHg"}
